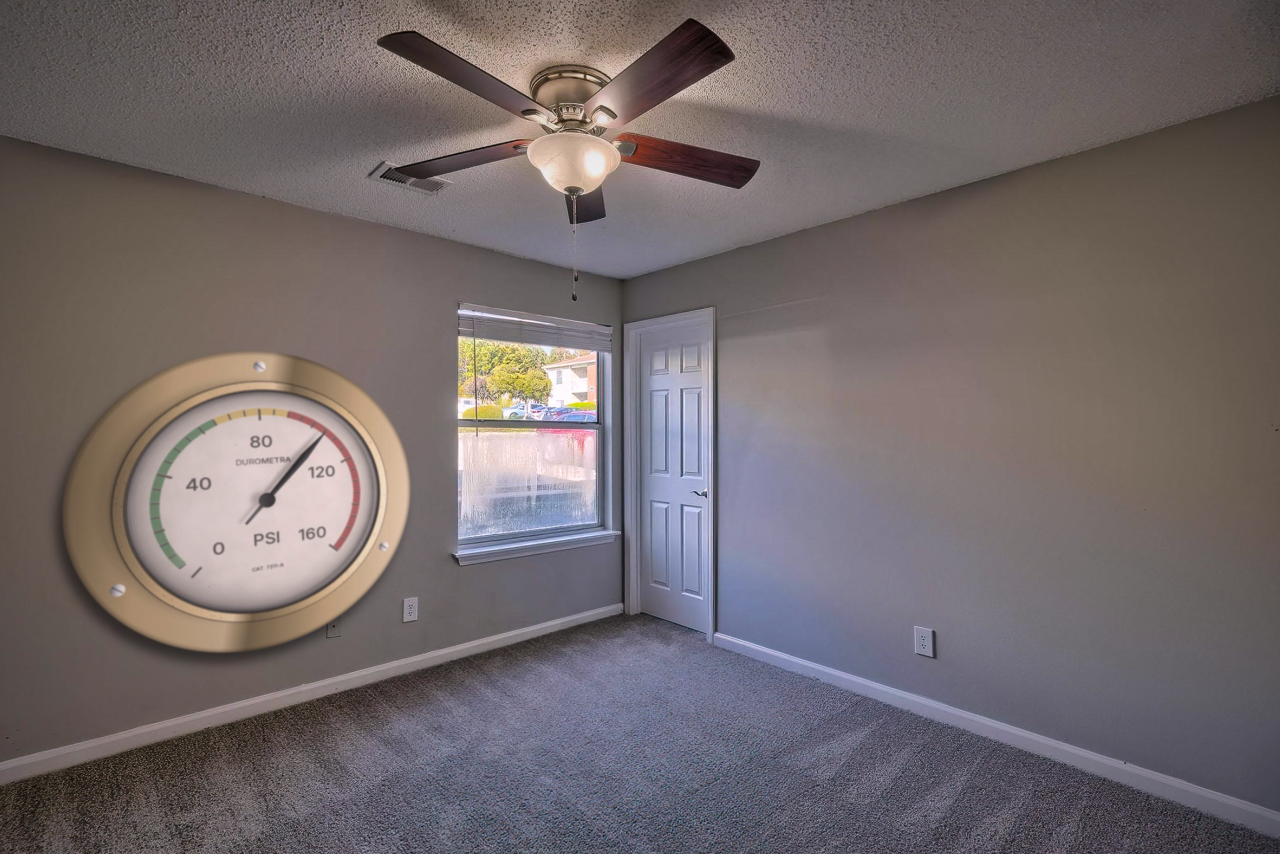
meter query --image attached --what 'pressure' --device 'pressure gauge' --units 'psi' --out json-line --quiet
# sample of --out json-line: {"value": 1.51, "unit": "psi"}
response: {"value": 105, "unit": "psi"}
